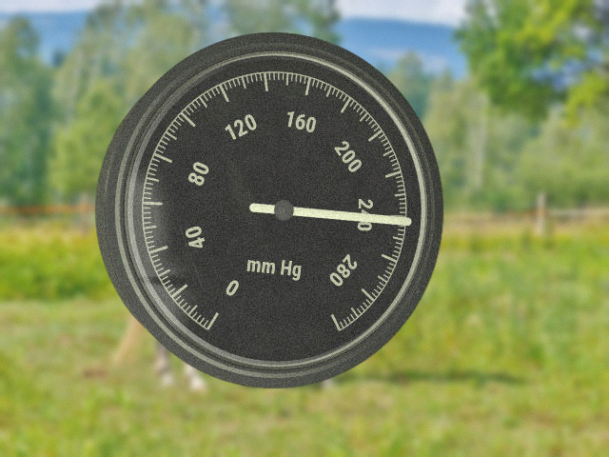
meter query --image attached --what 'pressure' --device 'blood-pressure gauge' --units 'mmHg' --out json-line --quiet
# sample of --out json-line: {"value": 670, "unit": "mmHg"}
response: {"value": 242, "unit": "mmHg"}
